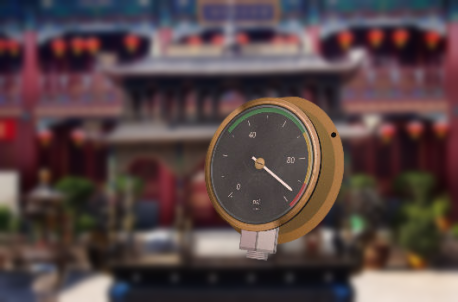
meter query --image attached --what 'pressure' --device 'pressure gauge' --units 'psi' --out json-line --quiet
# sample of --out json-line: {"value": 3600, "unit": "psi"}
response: {"value": 95, "unit": "psi"}
